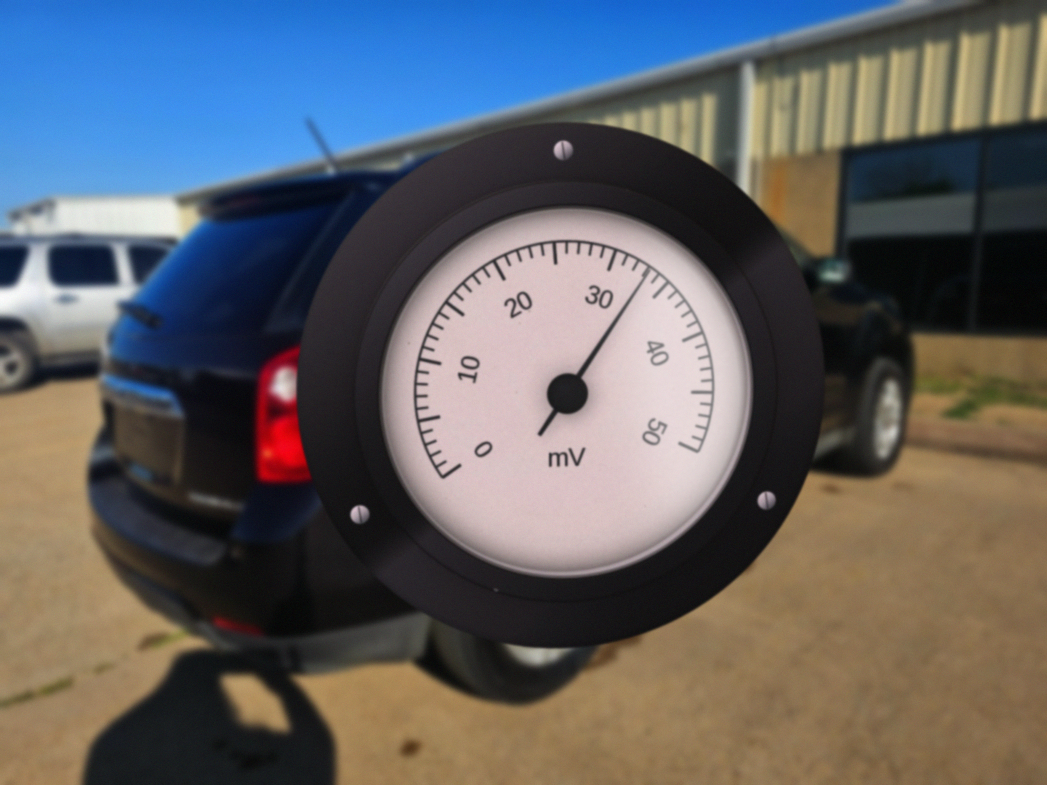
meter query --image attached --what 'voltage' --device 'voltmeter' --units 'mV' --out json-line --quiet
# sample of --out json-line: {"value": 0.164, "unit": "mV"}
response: {"value": 33, "unit": "mV"}
